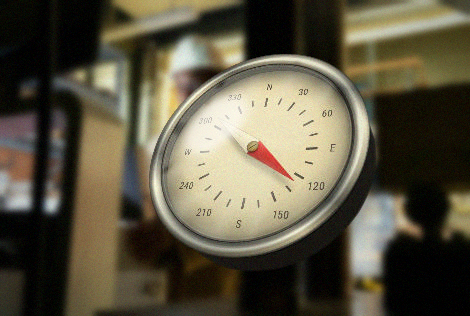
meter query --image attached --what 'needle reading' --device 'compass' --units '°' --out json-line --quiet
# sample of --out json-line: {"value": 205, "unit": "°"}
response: {"value": 127.5, "unit": "°"}
